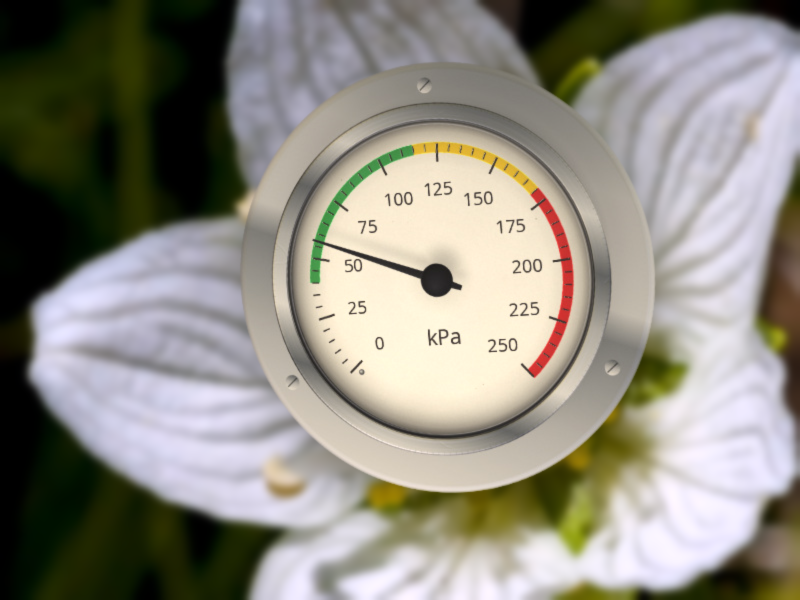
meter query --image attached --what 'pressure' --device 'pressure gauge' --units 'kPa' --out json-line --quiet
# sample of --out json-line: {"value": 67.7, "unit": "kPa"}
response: {"value": 57.5, "unit": "kPa"}
